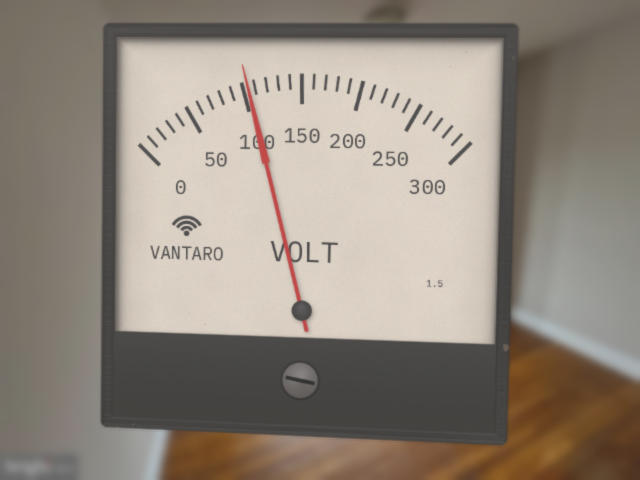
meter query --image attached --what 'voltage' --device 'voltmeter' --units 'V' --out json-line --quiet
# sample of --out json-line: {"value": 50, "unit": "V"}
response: {"value": 105, "unit": "V"}
